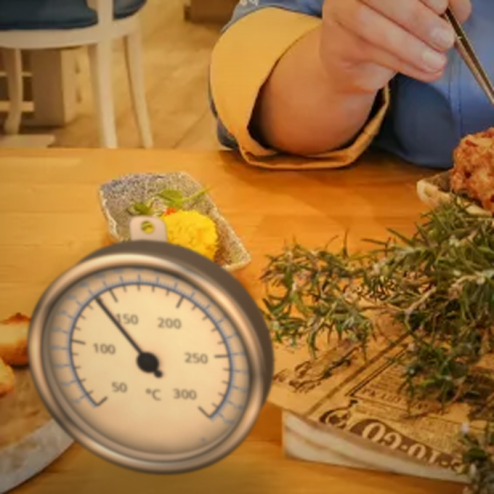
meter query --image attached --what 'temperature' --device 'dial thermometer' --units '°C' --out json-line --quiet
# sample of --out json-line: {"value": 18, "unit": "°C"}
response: {"value": 140, "unit": "°C"}
